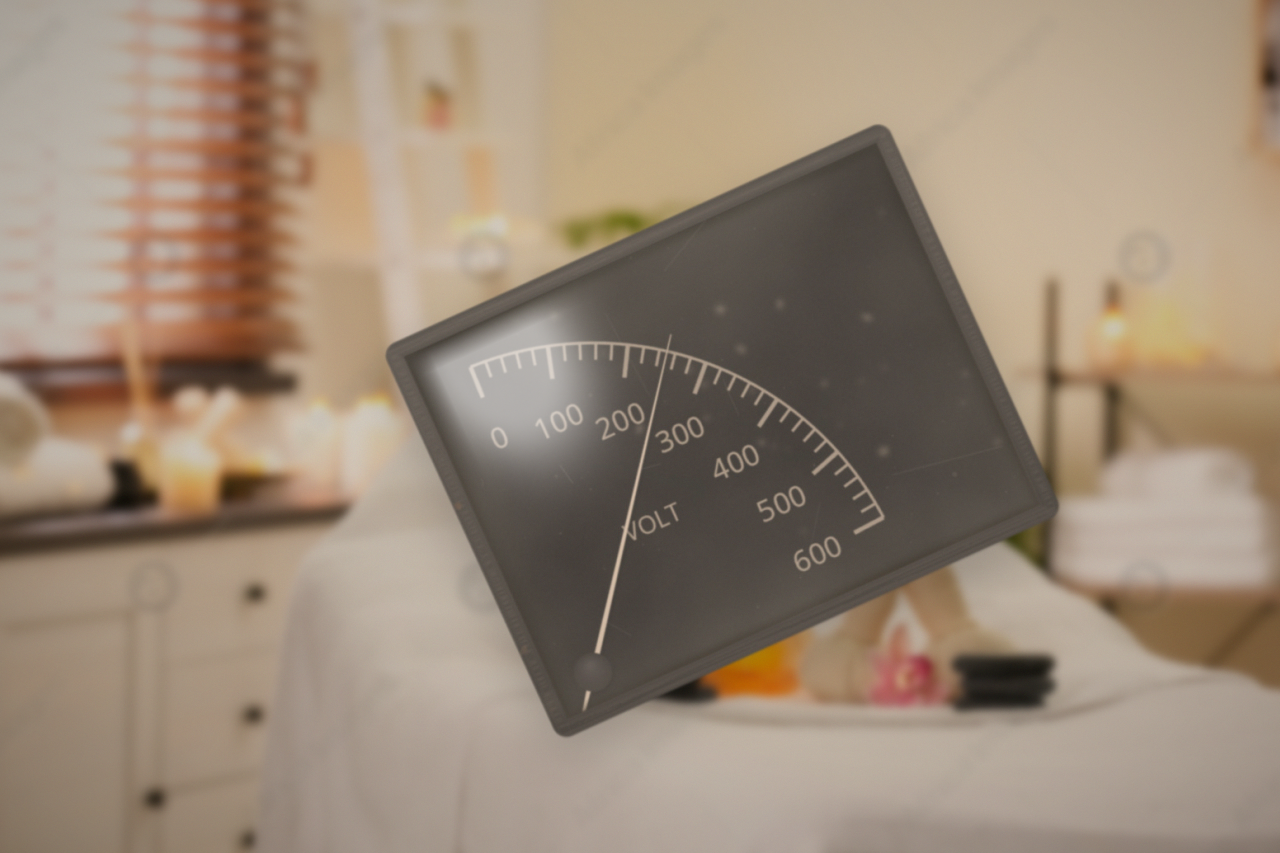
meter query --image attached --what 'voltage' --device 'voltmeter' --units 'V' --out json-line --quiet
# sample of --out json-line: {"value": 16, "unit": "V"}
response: {"value": 250, "unit": "V"}
